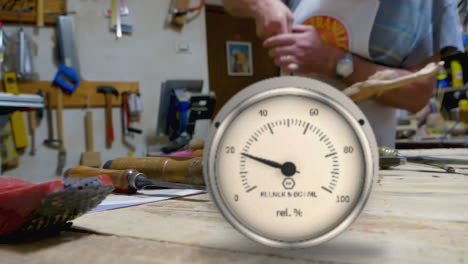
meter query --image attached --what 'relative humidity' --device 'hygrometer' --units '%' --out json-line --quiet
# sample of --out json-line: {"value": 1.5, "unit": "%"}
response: {"value": 20, "unit": "%"}
